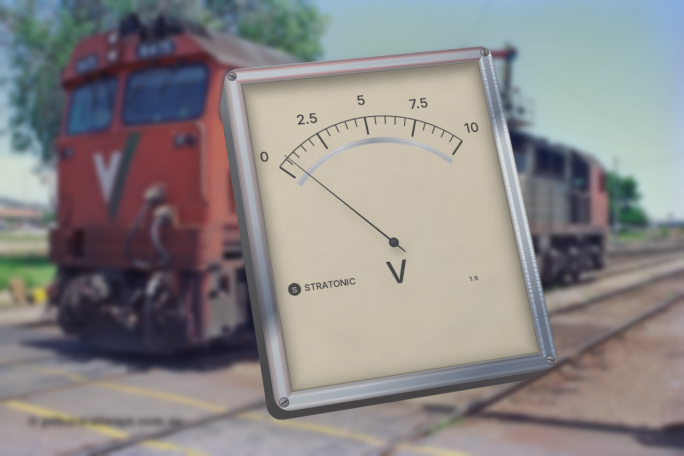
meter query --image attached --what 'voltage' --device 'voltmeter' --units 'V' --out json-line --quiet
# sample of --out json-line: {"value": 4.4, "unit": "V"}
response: {"value": 0.5, "unit": "V"}
